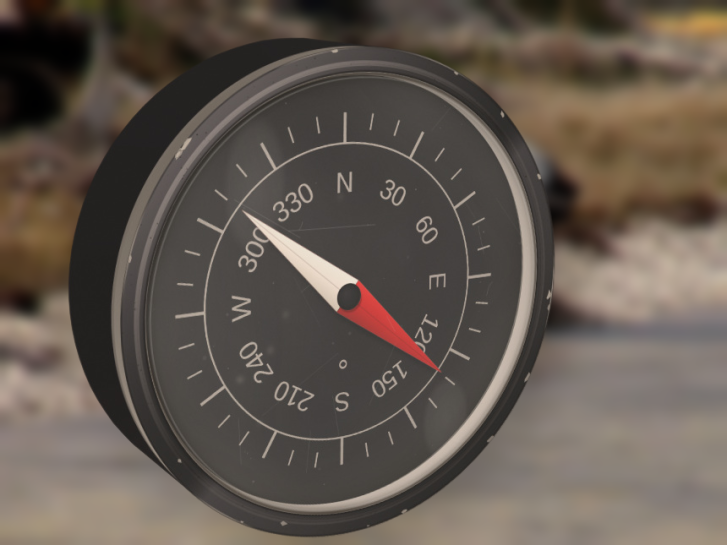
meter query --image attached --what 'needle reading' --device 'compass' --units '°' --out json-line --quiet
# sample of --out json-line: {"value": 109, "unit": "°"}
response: {"value": 130, "unit": "°"}
